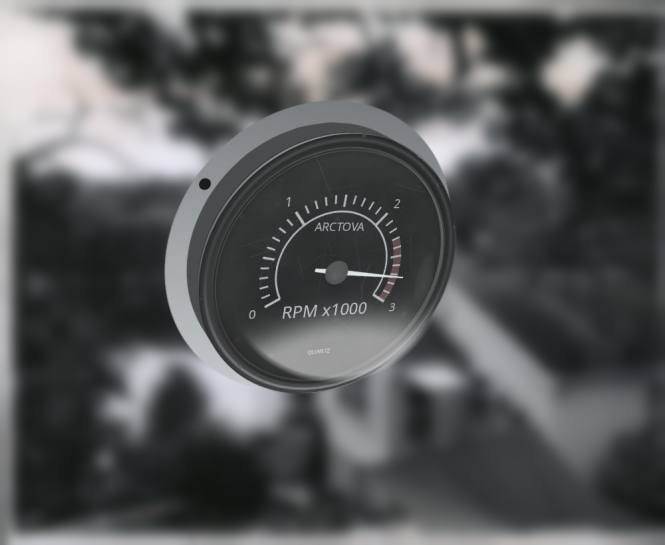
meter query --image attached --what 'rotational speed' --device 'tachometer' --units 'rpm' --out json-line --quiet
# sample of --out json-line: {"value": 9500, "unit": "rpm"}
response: {"value": 2700, "unit": "rpm"}
